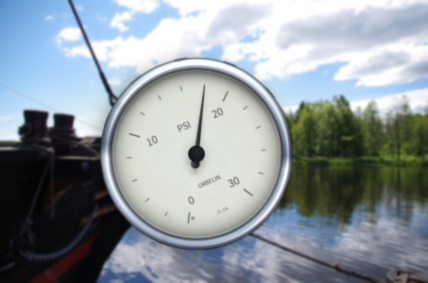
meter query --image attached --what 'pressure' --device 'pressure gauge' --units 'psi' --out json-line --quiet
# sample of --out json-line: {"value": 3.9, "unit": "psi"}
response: {"value": 18, "unit": "psi"}
